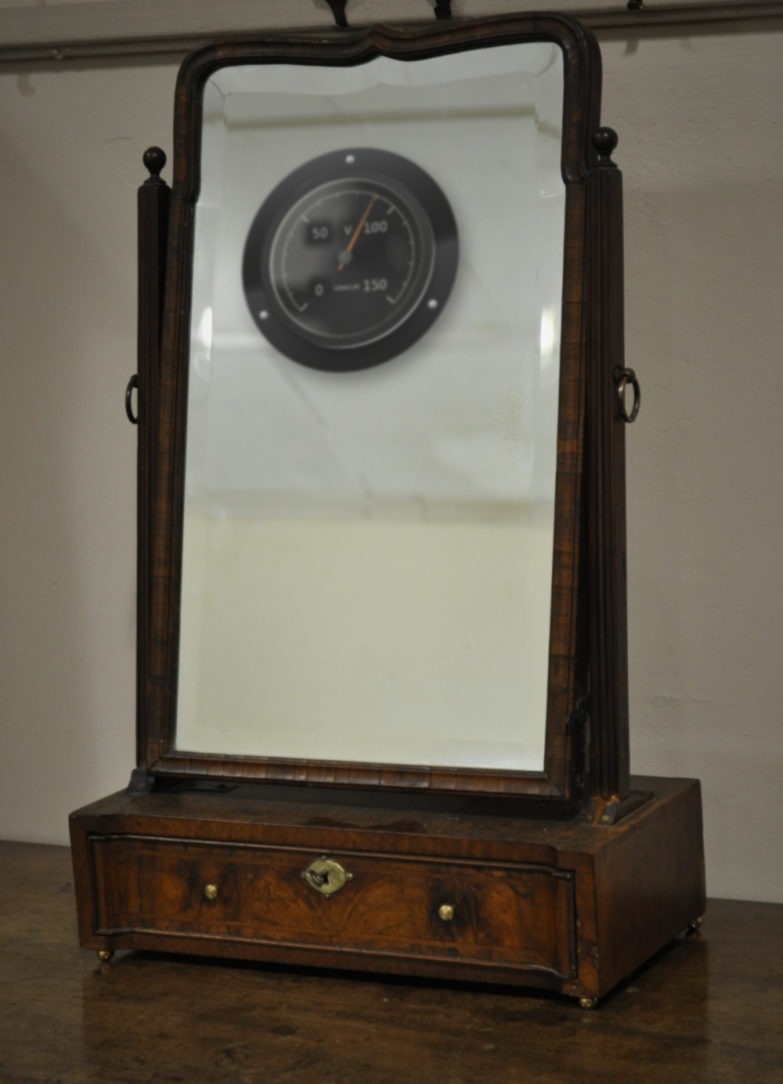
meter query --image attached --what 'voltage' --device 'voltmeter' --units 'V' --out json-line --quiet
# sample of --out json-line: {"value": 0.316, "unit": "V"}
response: {"value": 90, "unit": "V"}
